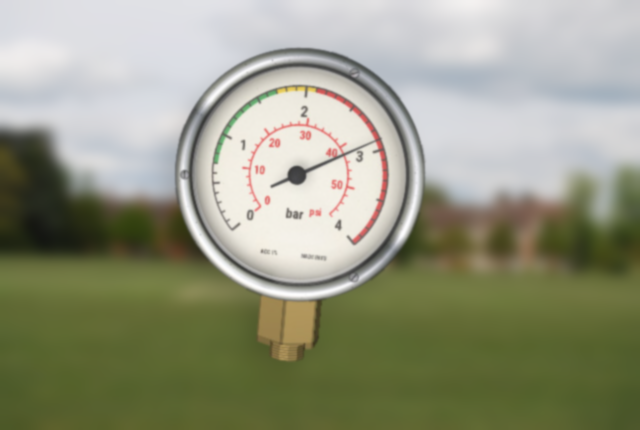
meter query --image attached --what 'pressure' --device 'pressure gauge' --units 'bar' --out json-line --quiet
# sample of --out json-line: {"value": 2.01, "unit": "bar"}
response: {"value": 2.9, "unit": "bar"}
